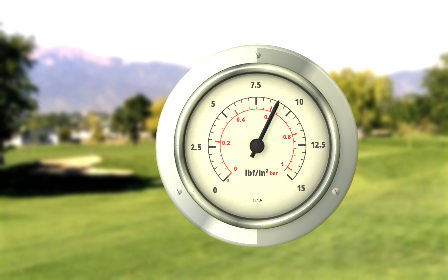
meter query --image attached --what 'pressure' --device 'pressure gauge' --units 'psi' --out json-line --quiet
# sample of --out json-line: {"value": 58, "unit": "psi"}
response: {"value": 9, "unit": "psi"}
